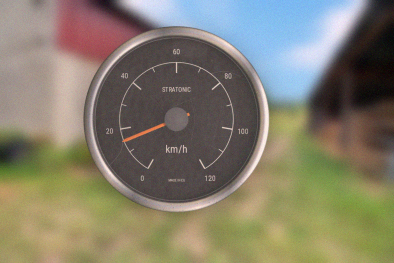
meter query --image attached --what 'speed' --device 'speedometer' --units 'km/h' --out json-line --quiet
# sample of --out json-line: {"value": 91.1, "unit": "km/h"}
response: {"value": 15, "unit": "km/h"}
